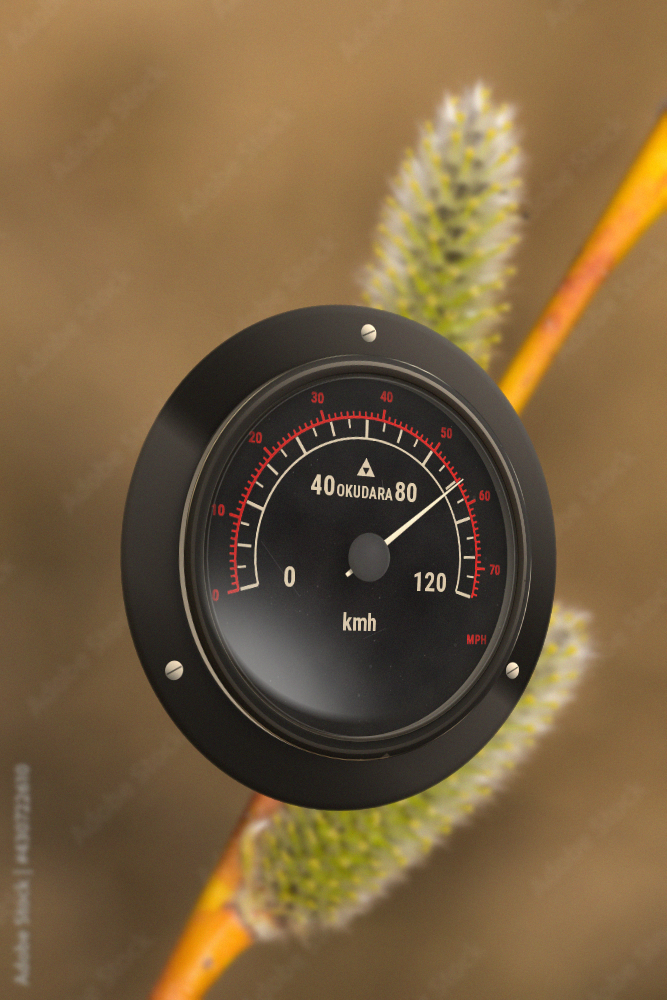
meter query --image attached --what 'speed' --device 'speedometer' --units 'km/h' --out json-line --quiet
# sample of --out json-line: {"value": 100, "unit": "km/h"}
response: {"value": 90, "unit": "km/h"}
